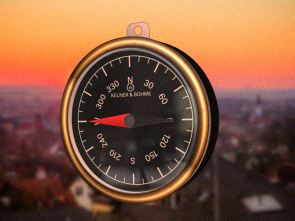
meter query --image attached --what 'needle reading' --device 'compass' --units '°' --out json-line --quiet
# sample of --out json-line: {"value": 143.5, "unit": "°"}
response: {"value": 270, "unit": "°"}
